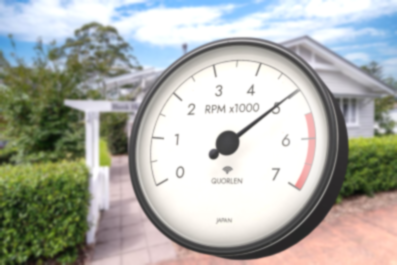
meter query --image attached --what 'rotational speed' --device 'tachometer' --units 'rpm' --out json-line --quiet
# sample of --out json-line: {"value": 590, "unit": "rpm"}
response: {"value": 5000, "unit": "rpm"}
